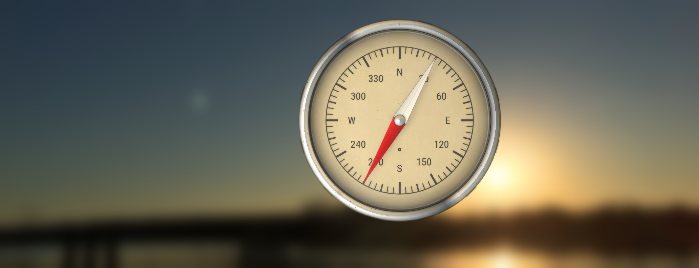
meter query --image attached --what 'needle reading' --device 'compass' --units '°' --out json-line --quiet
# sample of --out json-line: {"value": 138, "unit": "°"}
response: {"value": 210, "unit": "°"}
